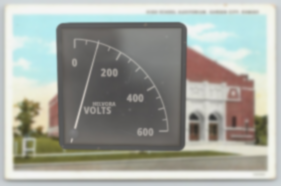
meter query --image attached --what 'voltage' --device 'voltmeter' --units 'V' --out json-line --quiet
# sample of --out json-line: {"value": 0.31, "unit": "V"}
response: {"value": 100, "unit": "V"}
